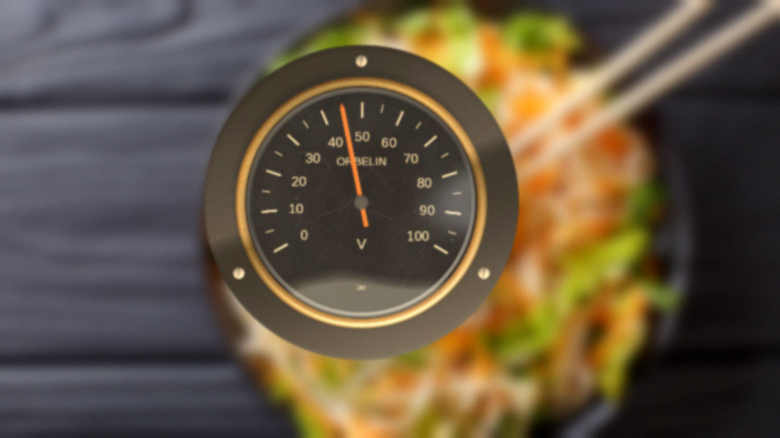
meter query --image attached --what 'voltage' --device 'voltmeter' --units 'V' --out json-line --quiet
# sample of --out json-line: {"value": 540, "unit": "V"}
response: {"value": 45, "unit": "V"}
